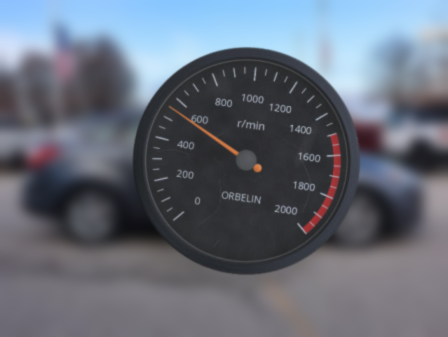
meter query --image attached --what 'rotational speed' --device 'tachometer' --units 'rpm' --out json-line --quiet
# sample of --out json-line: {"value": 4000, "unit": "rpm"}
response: {"value": 550, "unit": "rpm"}
